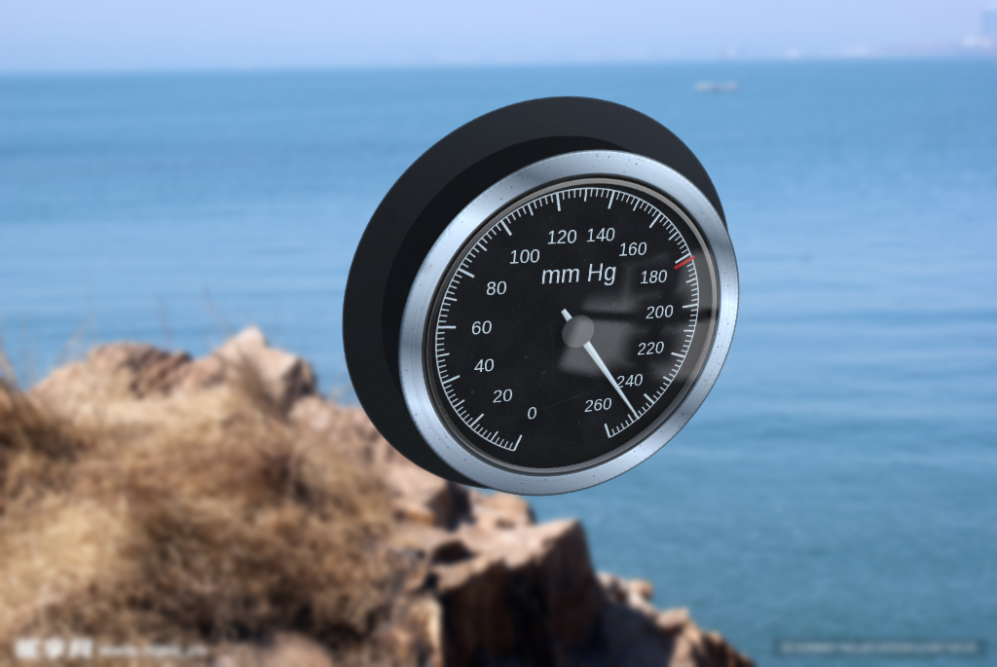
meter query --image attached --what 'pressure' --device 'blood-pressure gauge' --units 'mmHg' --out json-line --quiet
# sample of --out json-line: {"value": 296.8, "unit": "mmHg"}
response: {"value": 248, "unit": "mmHg"}
